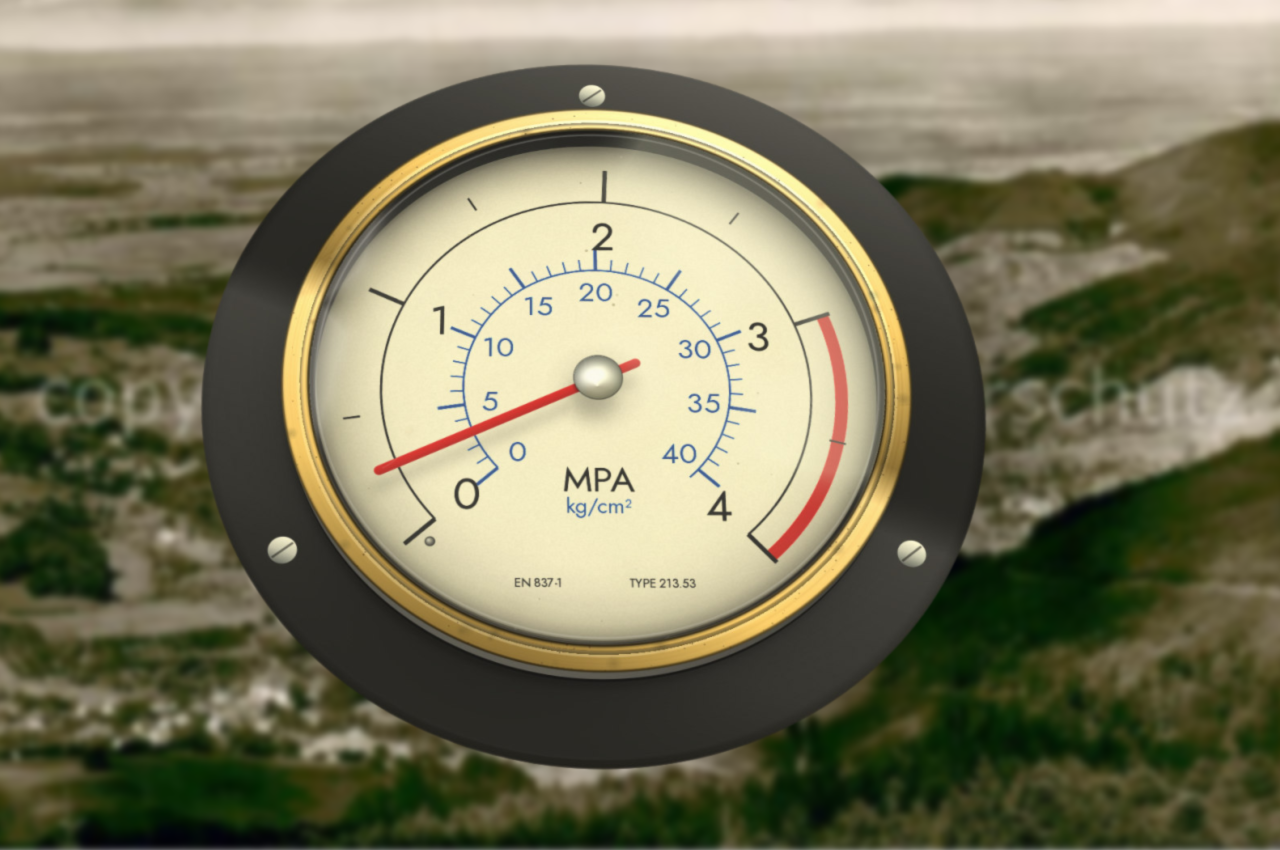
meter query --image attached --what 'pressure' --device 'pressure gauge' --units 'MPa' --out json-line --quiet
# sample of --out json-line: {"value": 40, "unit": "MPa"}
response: {"value": 0.25, "unit": "MPa"}
